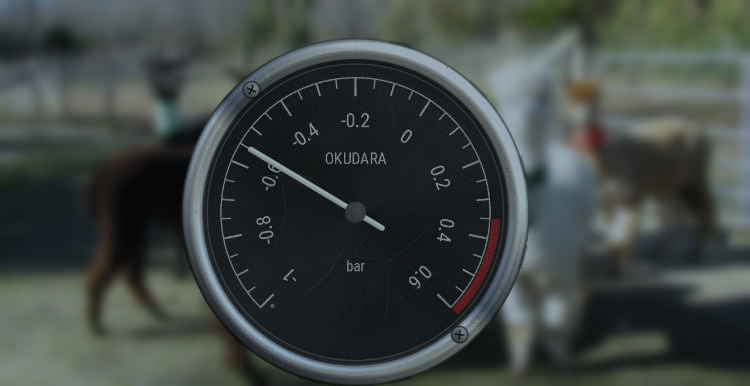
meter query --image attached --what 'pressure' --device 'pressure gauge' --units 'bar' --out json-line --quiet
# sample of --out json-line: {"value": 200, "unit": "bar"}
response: {"value": -0.55, "unit": "bar"}
